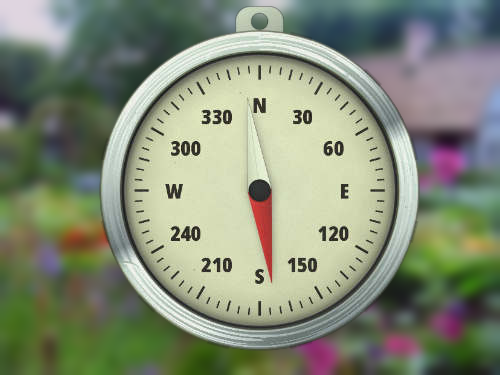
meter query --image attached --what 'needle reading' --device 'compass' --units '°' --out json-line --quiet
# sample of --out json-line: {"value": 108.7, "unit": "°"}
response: {"value": 172.5, "unit": "°"}
